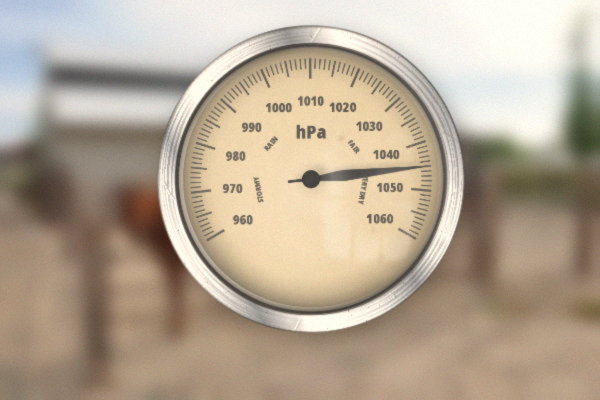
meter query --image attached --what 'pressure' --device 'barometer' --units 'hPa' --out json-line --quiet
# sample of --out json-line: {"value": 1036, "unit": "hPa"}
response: {"value": 1045, "unit": "hPa"}
